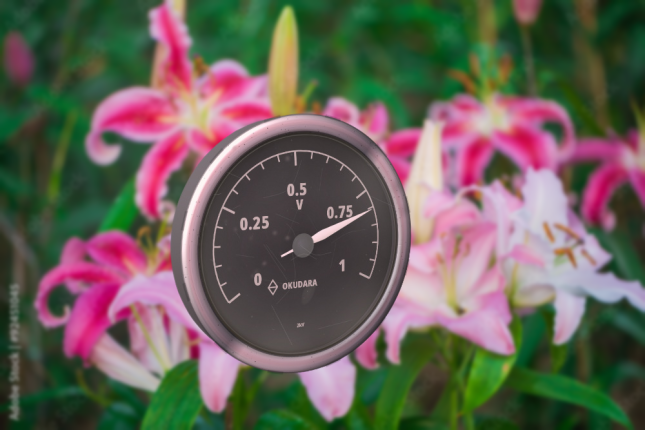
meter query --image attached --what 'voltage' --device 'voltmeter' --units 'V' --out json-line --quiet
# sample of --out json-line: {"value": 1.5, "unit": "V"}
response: {"value": 0.8, "unit": "V"}
